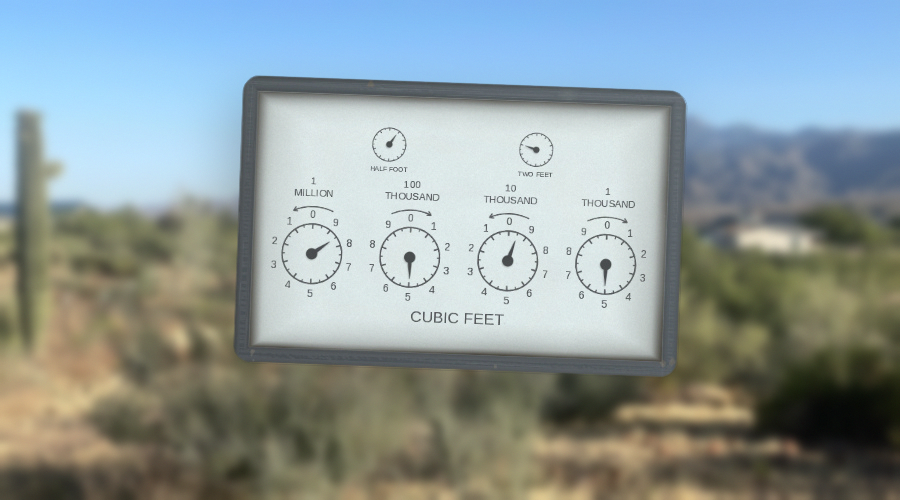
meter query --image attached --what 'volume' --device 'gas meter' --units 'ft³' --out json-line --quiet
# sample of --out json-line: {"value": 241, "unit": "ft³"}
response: {"value": 849500, "unit": "ft³"}
